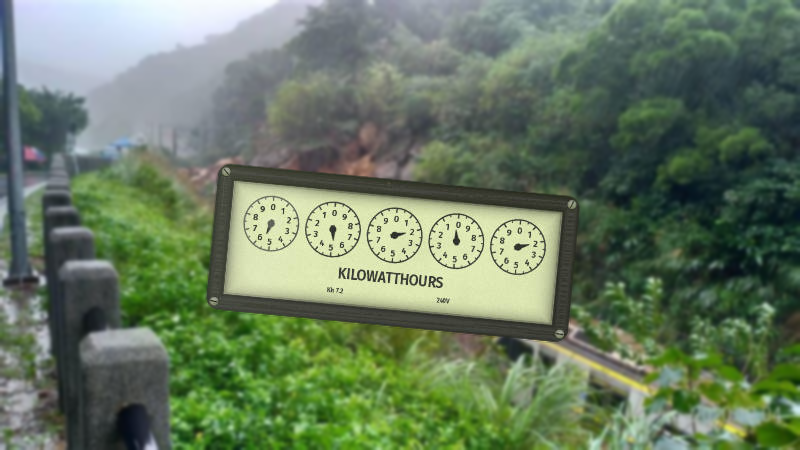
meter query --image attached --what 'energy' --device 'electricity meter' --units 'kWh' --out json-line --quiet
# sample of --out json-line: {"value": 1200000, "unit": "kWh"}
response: {"value": 55202, "unit": "kWh"}
